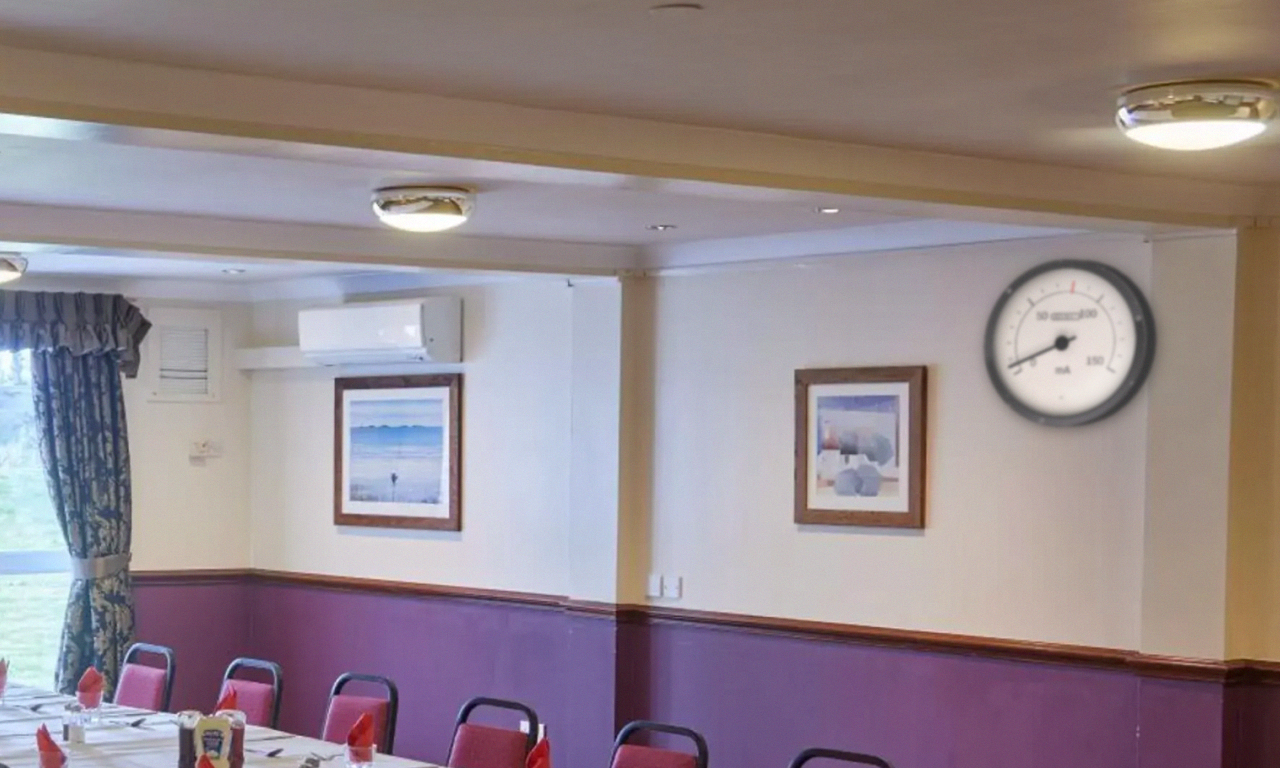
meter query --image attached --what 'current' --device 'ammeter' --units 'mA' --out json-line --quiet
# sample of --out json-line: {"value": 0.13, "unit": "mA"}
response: {"value": 5, "unit": "mA"}
